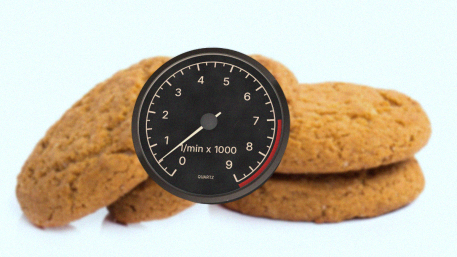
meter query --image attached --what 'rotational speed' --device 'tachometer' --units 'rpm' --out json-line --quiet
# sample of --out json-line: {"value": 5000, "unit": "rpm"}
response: {"value": 500, "unit": "rpm"}
